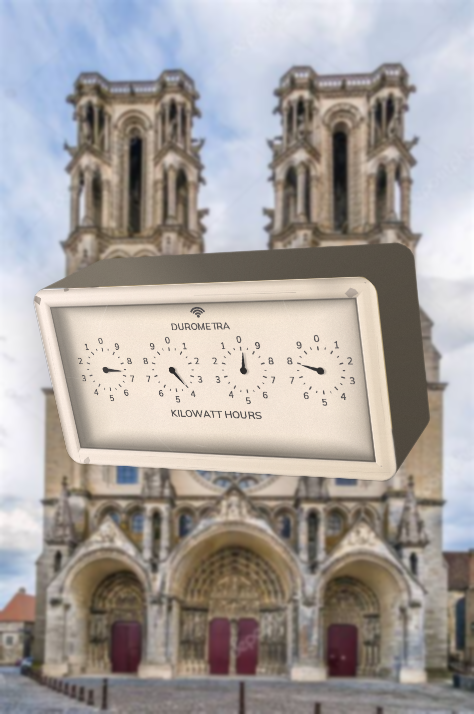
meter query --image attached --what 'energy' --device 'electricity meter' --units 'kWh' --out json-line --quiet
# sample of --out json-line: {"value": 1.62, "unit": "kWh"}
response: {"value": 7398, "unit": "kWh"}
